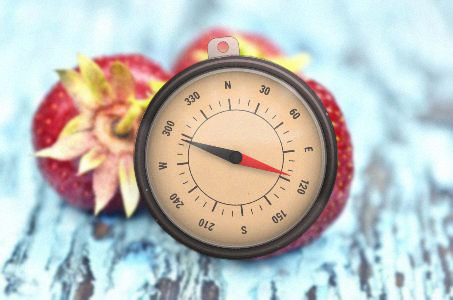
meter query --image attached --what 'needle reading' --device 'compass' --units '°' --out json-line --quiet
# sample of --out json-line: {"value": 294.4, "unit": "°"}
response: {"value": 115, "unit": "°"}
